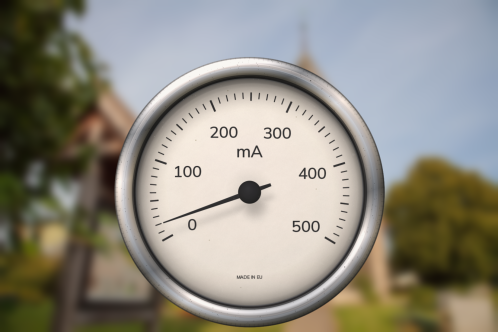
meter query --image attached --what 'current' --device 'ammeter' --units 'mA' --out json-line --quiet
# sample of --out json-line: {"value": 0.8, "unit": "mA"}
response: {"value": 20, "unit": "mA"}
